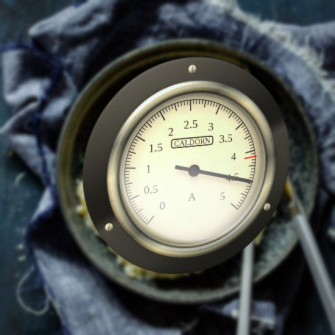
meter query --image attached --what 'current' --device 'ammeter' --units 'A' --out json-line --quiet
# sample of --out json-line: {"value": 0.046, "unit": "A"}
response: {"value": 4.5, "unit": "A"}
